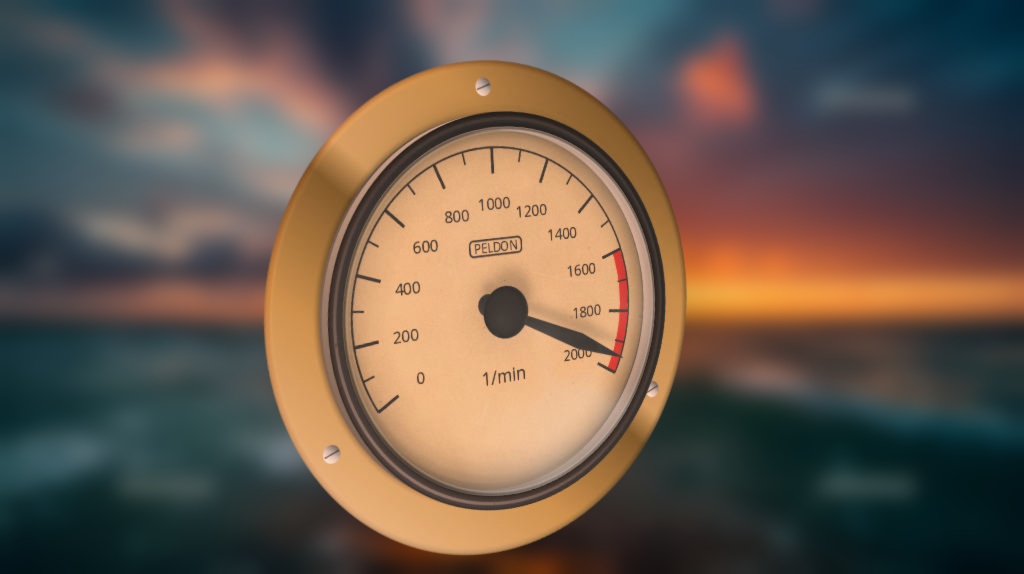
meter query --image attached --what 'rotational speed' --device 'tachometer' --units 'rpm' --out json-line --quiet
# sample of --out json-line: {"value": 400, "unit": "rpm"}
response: {"value": 1950, "unit": "rpm"}
